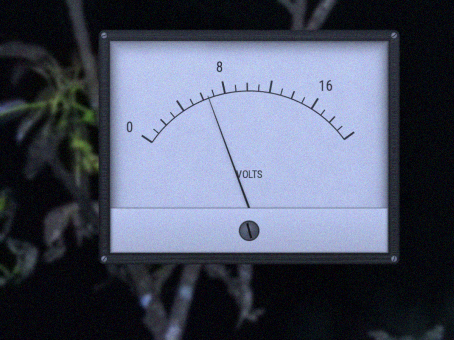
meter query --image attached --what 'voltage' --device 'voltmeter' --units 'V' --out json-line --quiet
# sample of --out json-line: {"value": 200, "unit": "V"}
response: {"value": 6.5, "unit": "V"}
